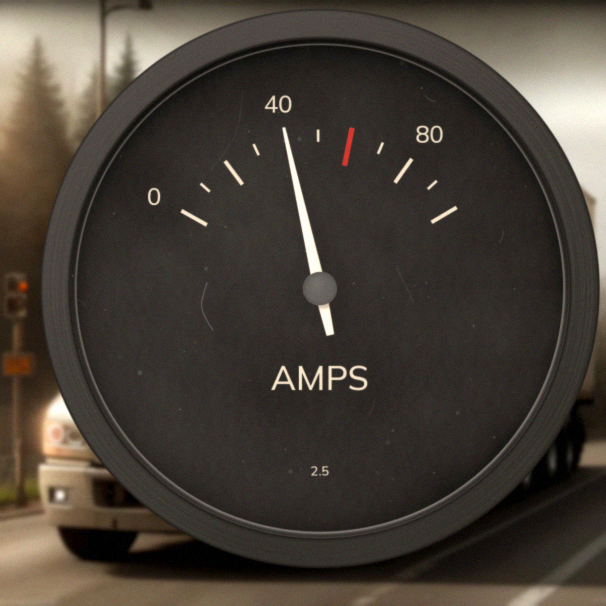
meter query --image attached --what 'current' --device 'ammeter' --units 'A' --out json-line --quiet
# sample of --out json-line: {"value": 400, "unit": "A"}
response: {"value": 40, "unit": "A"}
